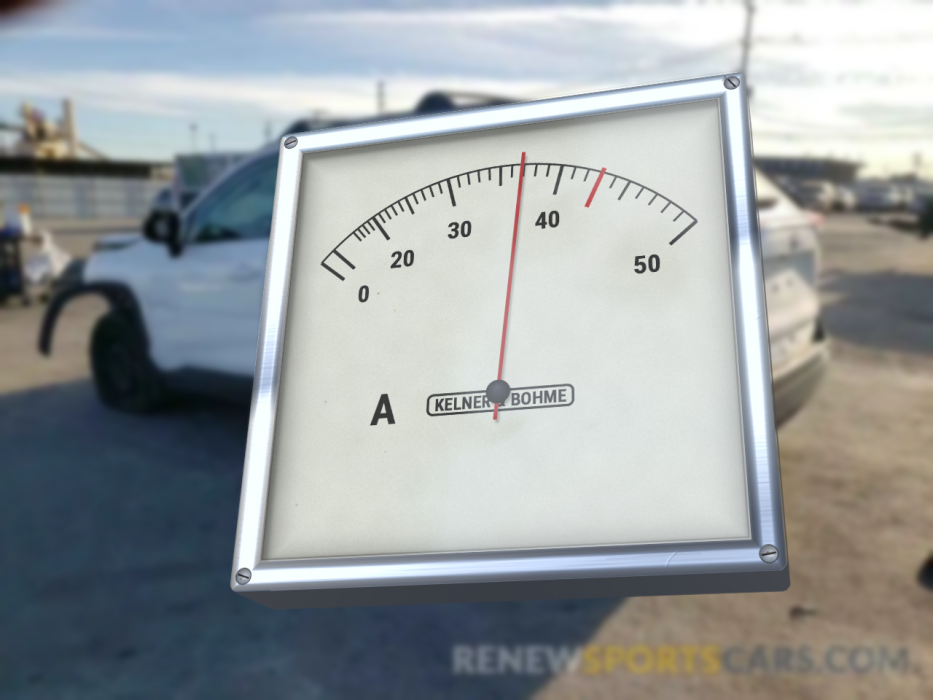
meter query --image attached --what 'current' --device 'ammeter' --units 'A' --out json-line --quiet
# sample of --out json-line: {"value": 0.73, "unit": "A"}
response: {"value": 37, "unit": "A"}
